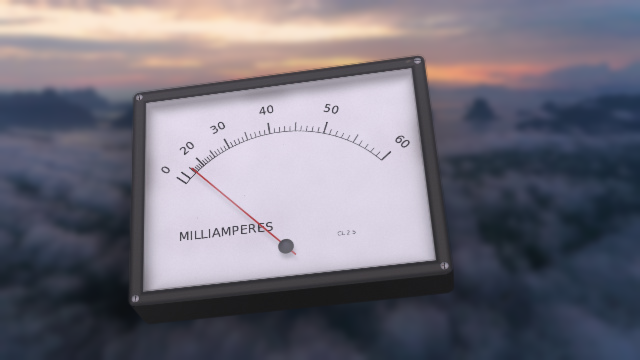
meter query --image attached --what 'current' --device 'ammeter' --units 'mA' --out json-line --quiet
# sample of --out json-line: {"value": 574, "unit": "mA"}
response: {"value": 15, "unit": "mA"}
